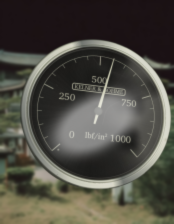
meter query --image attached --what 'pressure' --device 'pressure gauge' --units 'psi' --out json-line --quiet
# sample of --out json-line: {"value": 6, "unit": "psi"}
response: {"value": 550, "unit": "psi"}
